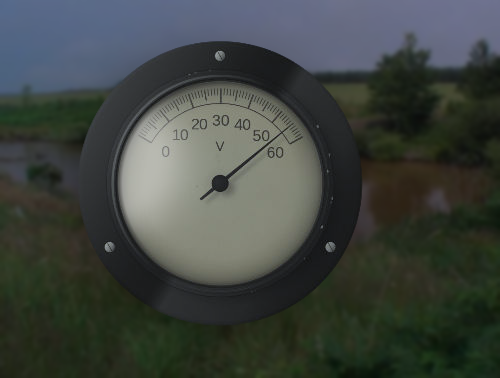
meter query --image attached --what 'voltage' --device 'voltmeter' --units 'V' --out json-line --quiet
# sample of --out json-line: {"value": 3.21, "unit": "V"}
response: {"value": 55, "unit": "V"}
